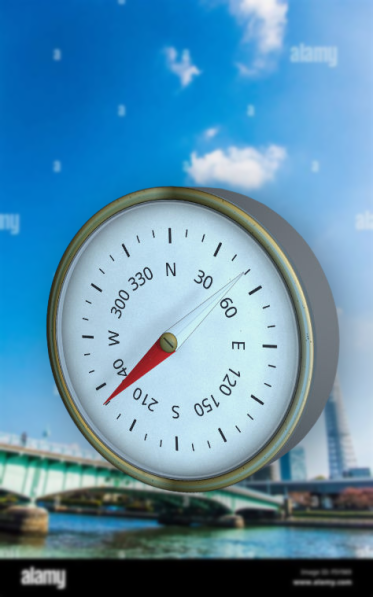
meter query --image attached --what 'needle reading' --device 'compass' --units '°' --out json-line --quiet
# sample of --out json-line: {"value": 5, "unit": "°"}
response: {"value": 230, "unit": "°"}
